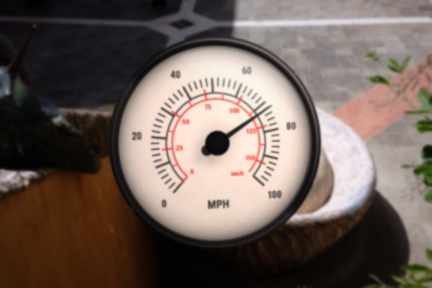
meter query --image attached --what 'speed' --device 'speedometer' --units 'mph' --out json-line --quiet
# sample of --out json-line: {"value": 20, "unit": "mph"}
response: {"value": 72, "unit": "mph"}
